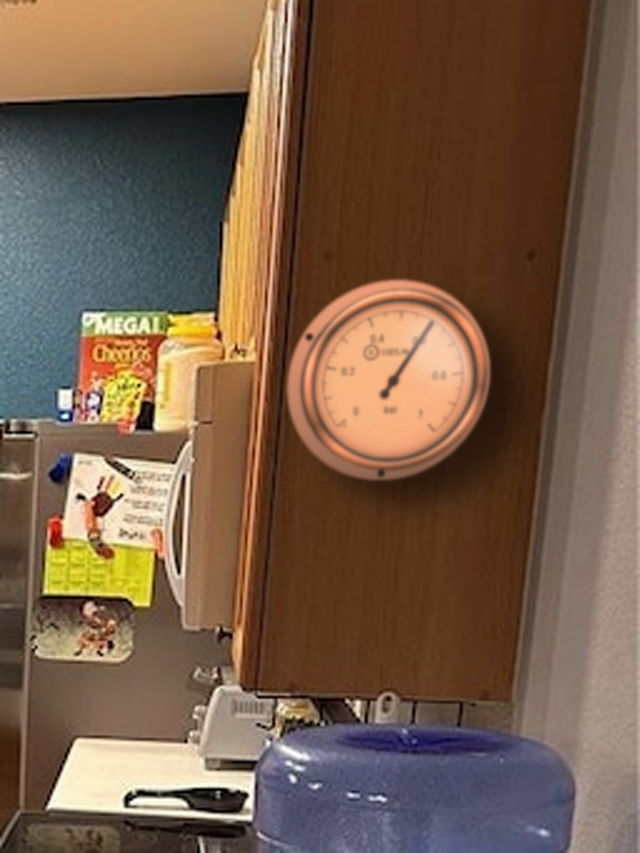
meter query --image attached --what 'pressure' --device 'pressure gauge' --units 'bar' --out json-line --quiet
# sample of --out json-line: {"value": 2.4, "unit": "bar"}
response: {"value": 0.6, "unit": "bar"}
